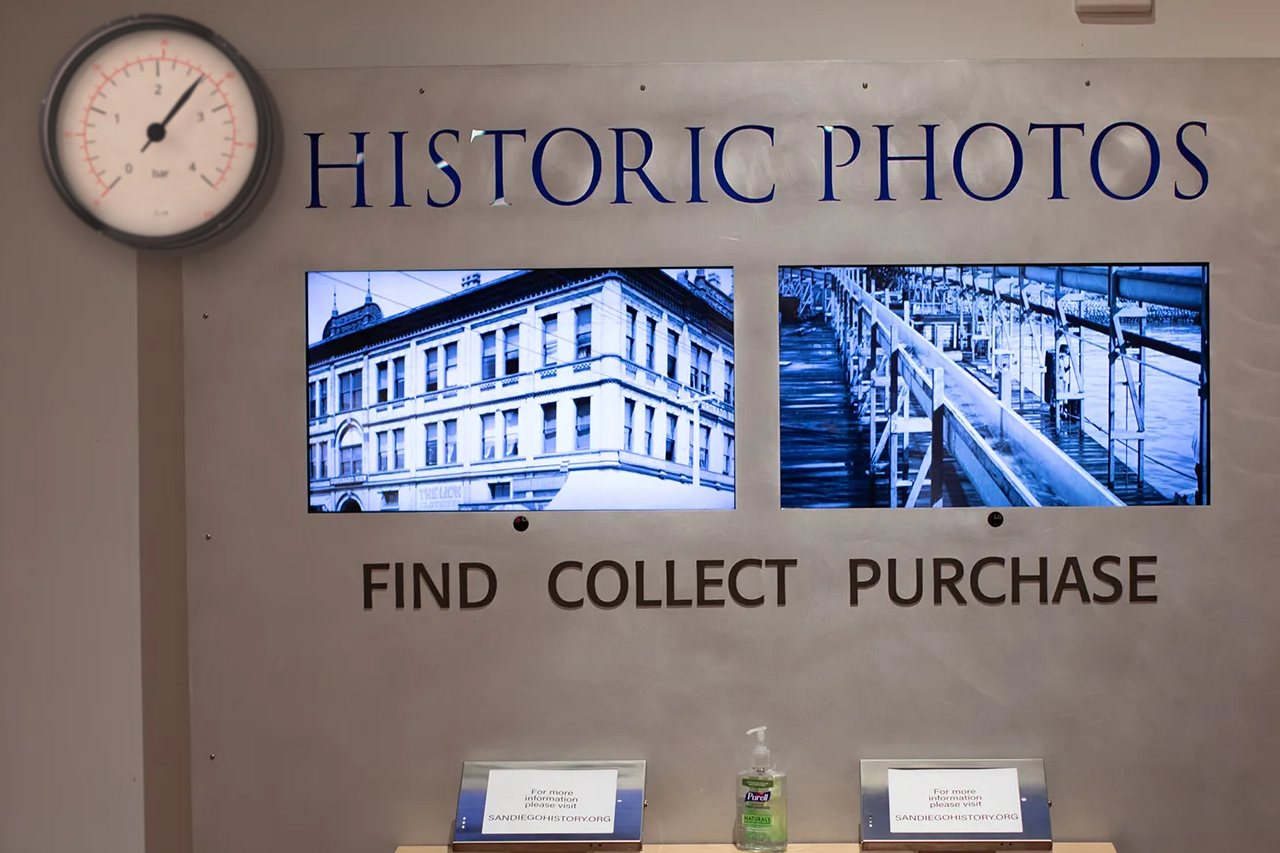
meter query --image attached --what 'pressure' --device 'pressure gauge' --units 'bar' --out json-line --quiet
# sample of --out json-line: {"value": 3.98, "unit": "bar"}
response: {"value": 2.6, "unit": "bar"}
